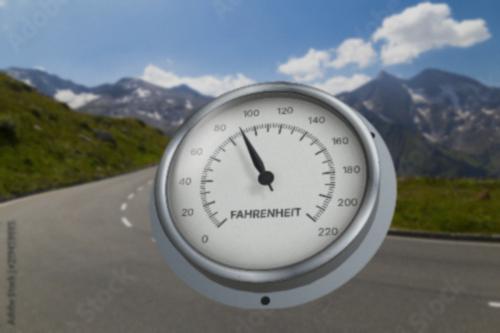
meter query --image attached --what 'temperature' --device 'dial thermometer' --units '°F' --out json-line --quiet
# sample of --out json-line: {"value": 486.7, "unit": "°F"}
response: {"value": 90, "unit": "°F"}
